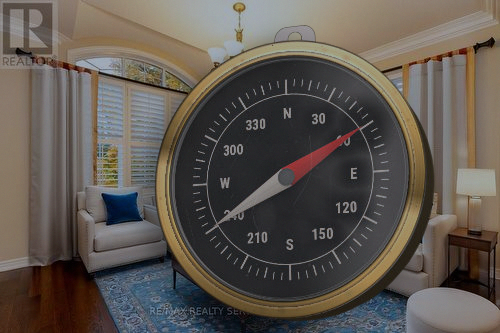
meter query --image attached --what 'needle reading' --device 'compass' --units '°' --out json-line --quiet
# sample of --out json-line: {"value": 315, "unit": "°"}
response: {"value": 60, "unit": "°"}
